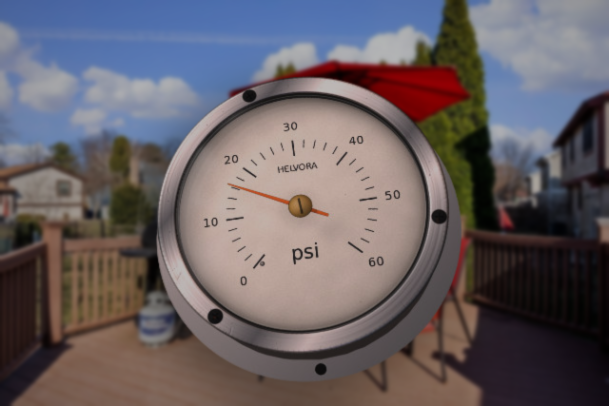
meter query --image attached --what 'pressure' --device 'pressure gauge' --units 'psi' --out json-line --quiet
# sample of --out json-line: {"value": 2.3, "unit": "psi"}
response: {"value": 16, "unit": "psi"}
